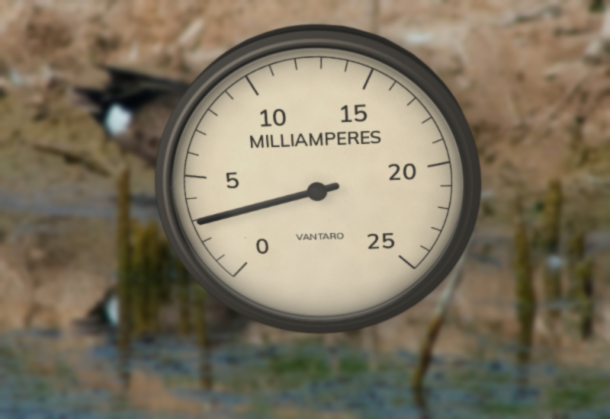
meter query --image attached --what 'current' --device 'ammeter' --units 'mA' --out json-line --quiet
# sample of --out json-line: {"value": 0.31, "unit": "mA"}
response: {"value": 3, "unit": "mA"}
